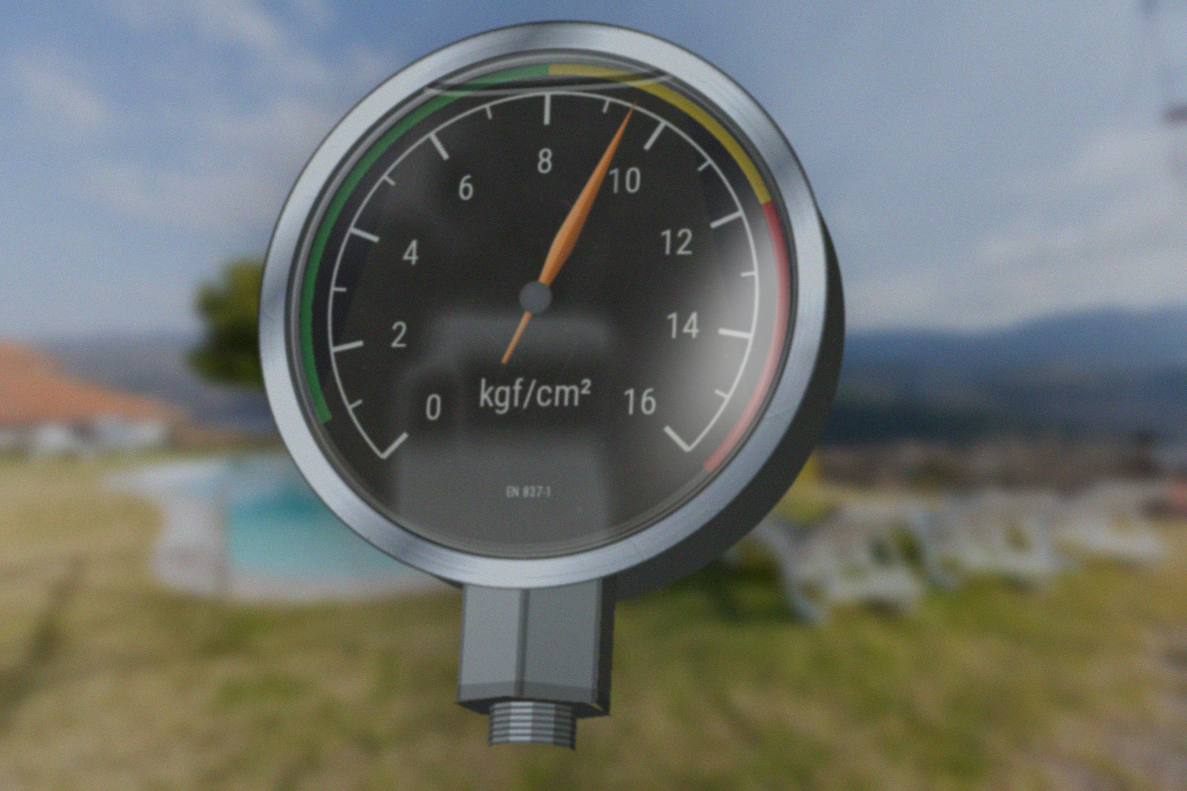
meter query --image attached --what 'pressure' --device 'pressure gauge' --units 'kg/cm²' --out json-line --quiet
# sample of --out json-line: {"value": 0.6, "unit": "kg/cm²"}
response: {"value": 9.5, "unit": "kg/cm²"}
